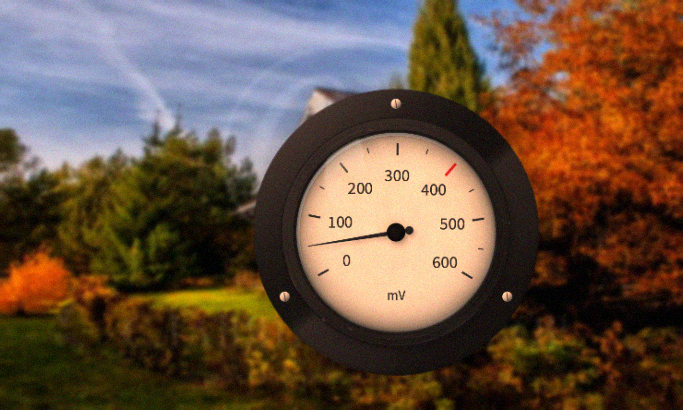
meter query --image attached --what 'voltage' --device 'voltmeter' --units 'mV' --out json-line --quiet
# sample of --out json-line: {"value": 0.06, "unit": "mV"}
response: {"value": 50, "unit": "mV"}
